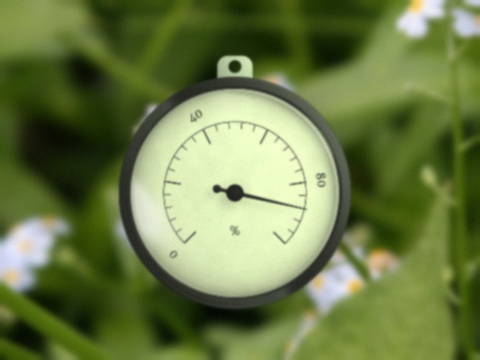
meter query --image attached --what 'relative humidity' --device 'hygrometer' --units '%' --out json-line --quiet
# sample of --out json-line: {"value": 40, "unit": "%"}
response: {"value": 88, "unit": "%"}
